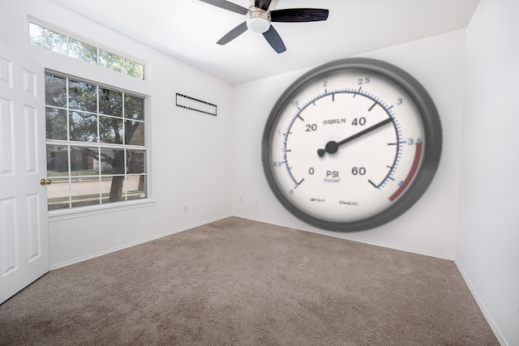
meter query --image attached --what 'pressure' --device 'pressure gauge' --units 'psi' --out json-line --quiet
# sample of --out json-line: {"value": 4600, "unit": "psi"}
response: {"value": 45, "unit": "psi"}
